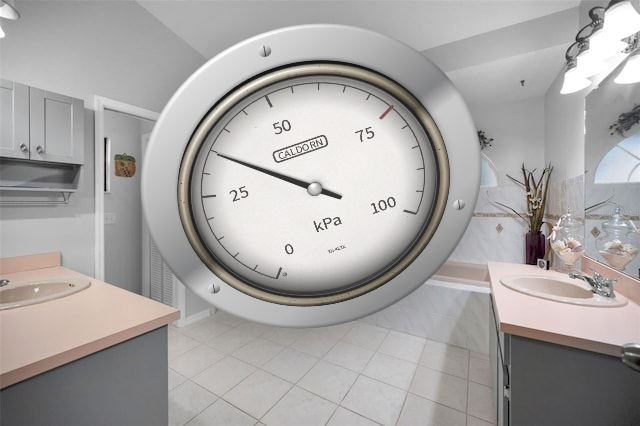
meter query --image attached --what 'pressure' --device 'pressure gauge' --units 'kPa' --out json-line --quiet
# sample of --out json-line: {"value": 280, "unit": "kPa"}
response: {"value": 35, "unit": "kPa"}
